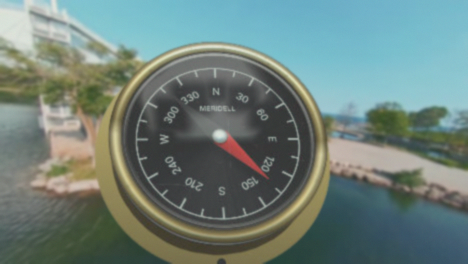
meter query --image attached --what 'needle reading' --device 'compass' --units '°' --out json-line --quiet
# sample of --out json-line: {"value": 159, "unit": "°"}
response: {"value": 135, "unit": "°"}
